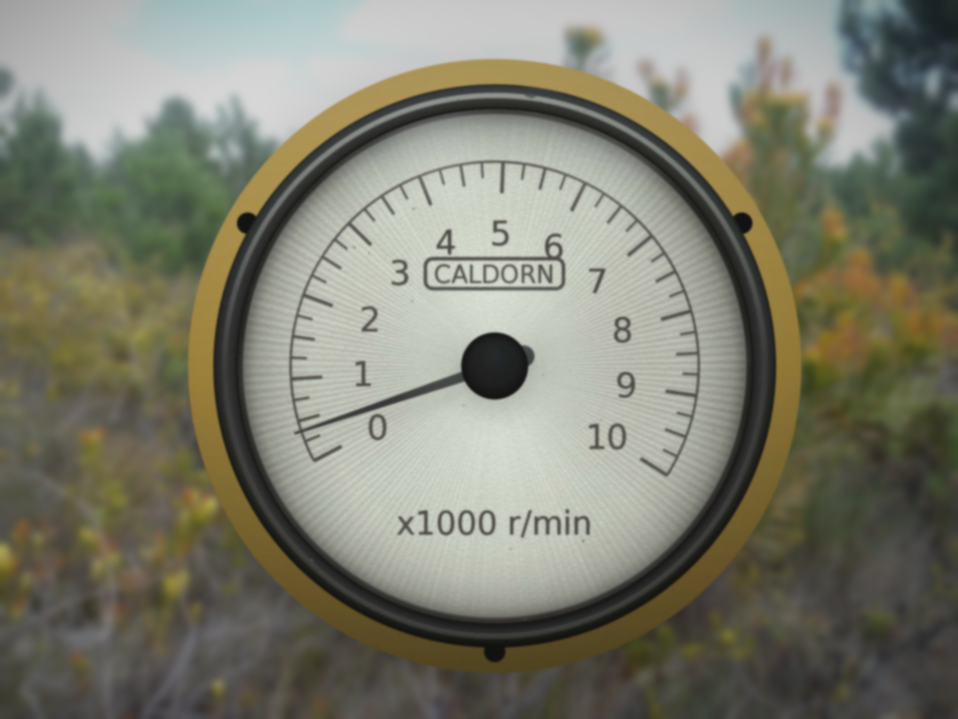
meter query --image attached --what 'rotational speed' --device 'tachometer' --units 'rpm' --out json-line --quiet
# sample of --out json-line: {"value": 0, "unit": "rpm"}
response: {"value": 375, "unit": "rpm"}
